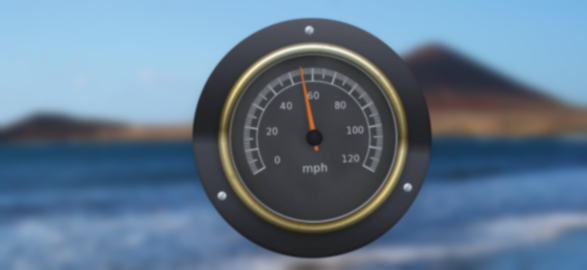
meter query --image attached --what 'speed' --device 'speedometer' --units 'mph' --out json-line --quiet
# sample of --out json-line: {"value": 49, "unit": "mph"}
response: {"value": 55, "unit": "mph"}
